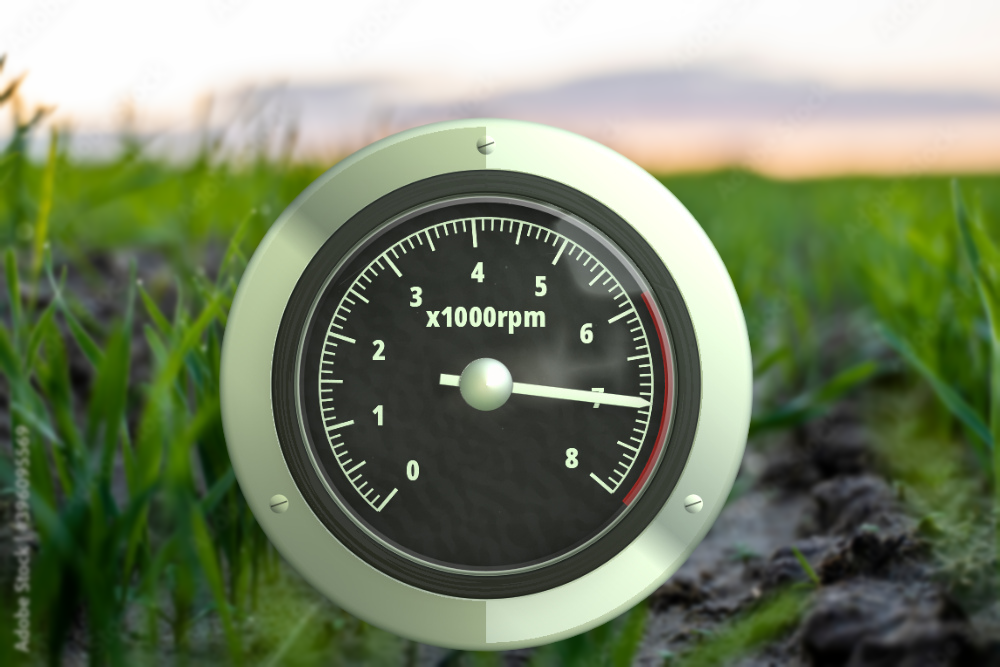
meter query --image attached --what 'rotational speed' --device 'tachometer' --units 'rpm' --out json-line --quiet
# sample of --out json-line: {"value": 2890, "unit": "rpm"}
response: {"value": 7000, "unit": "rpm"}
